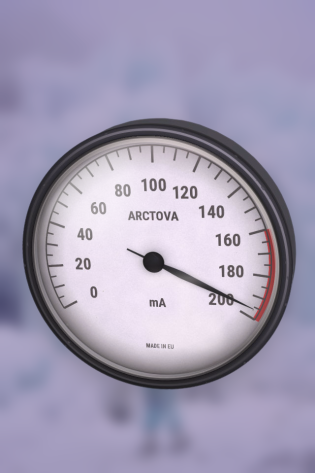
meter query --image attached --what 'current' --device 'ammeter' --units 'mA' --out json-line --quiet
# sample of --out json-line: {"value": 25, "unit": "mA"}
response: {"value": 195, "unit": "mA"}
